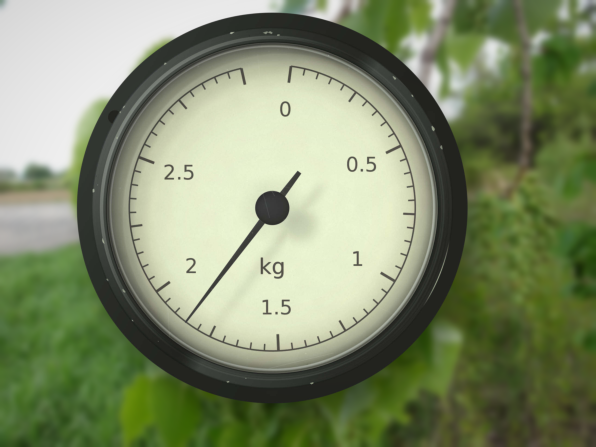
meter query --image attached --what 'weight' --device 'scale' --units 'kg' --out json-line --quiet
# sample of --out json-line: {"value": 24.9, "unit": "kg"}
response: {"value": 1.85, "unit": "kg"}
